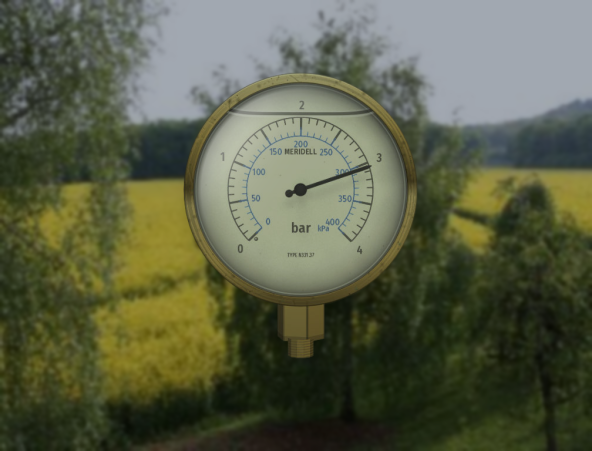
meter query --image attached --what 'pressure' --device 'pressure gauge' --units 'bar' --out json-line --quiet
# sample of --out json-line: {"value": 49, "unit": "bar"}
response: {"value": 3.05, "unit": "bar"}
